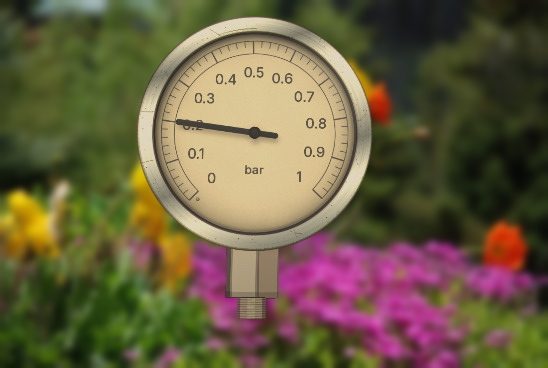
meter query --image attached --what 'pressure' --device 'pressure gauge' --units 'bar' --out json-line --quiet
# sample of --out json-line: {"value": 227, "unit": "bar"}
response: {"value": 0.2, "unit": "bar"}
